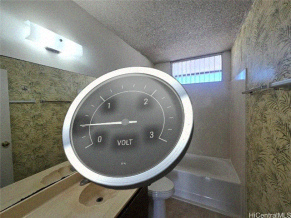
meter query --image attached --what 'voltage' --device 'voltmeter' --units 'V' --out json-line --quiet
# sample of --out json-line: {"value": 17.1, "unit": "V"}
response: {"value": 0.4, "unit": "V"}
